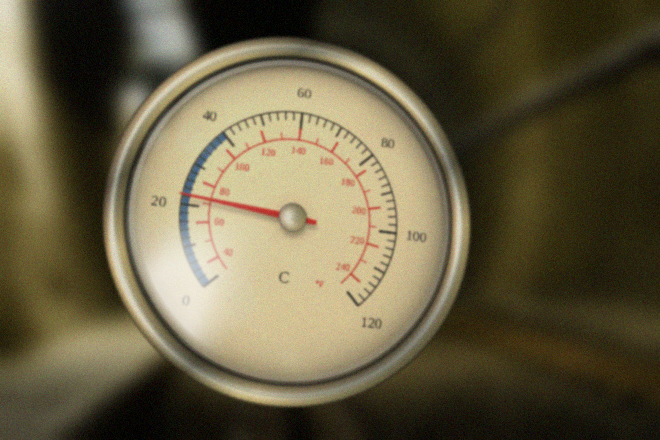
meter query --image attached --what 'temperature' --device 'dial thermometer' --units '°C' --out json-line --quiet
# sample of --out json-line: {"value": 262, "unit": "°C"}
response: {"value": 22, "unit": "°C"}
